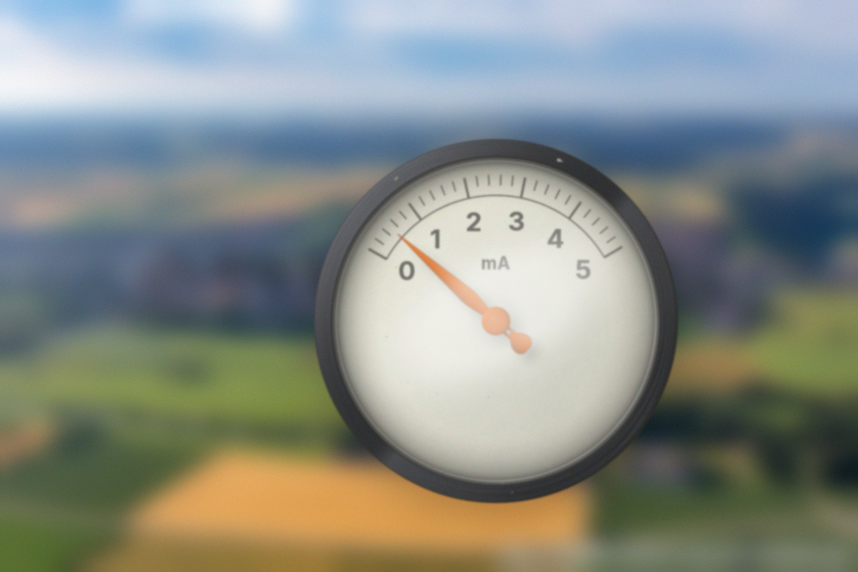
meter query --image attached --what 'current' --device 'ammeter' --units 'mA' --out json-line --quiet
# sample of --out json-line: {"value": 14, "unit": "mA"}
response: {"value": 0.5, "unit": "mA"}
